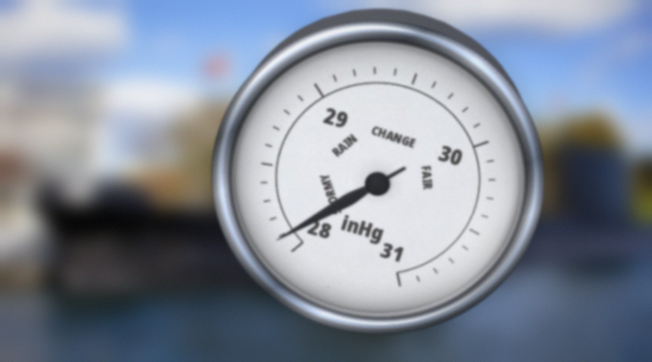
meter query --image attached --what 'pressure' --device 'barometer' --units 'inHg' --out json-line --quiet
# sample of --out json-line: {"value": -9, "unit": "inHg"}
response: {"value": 28.1, "unit": "inHg"}
